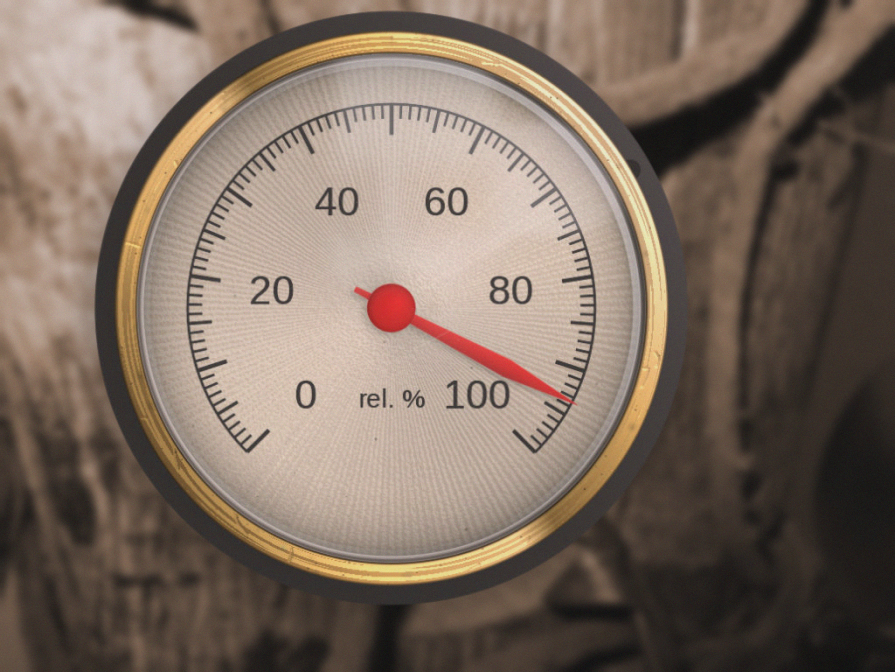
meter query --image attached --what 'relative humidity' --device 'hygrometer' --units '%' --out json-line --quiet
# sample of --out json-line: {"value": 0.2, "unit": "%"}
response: {"value": 93.5, "unit": "%"}
